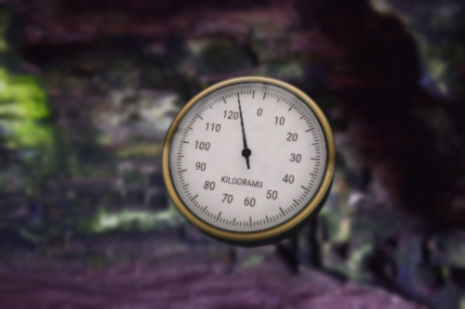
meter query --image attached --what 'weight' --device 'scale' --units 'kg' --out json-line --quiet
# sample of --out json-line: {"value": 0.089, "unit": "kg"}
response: {"value": 125, "unit": "kg"}
